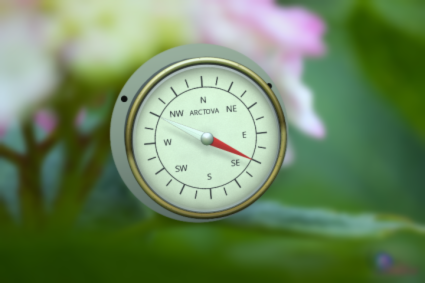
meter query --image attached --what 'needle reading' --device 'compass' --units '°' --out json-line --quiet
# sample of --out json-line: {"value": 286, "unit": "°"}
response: {"value": 120, "unit": "°"}
